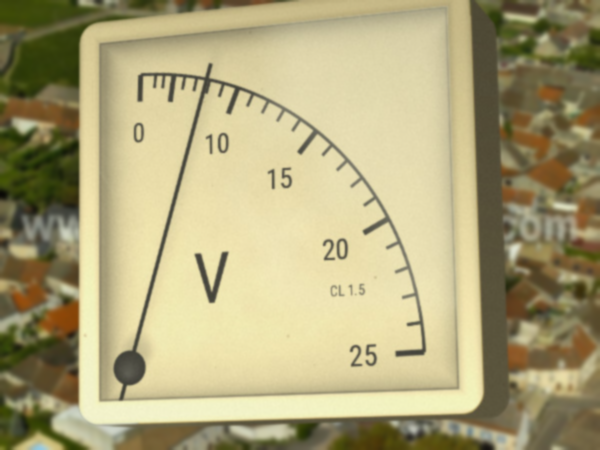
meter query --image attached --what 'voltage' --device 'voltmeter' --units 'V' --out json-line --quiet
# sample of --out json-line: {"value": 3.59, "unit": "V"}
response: {"value": 8, "unit": "V"}
